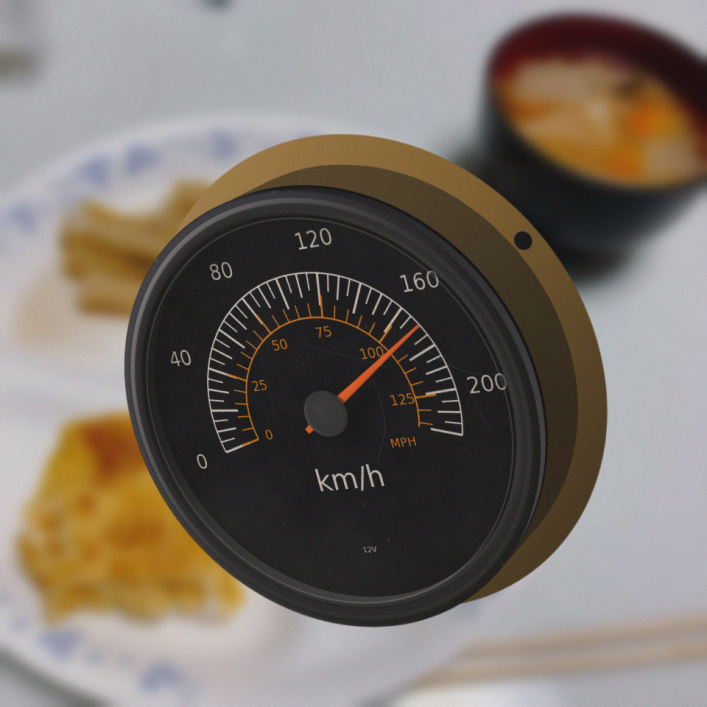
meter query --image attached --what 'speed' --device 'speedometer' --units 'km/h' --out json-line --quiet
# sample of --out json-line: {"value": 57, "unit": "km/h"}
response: {"value": 170, "unit": "km/h"}
